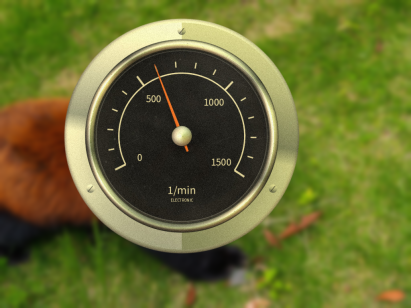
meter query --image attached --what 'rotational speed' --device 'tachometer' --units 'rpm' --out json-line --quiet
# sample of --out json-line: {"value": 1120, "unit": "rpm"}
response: {"value": 600, "unit": "rpm"}
